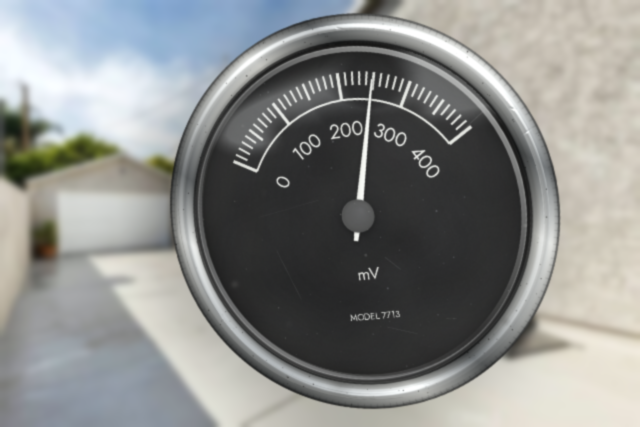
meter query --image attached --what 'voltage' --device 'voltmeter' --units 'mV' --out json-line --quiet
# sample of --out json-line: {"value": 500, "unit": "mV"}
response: {"value": 250, "unit": "mV"}
